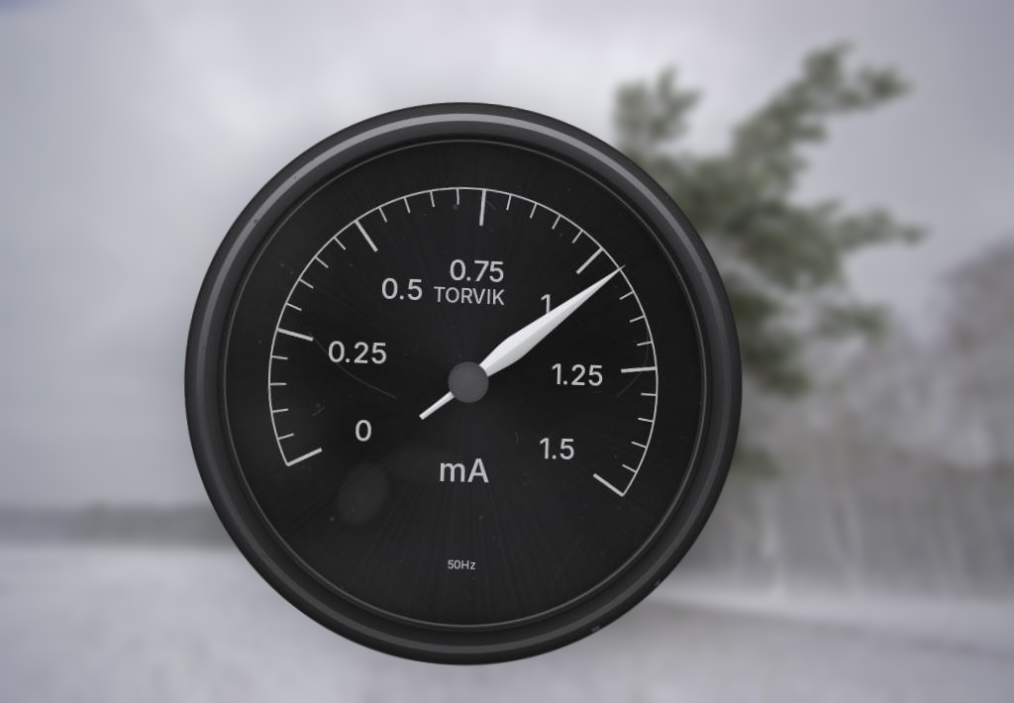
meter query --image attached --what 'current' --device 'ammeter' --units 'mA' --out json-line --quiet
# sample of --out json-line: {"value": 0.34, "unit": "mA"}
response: {"value": 1.05, "unit": "mA"}
